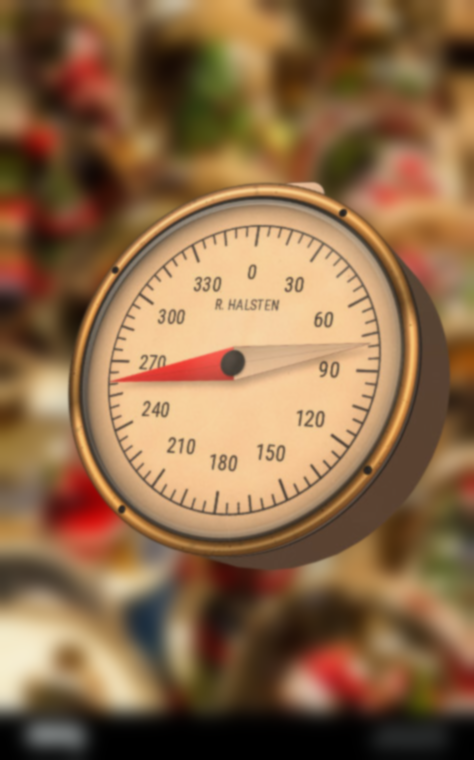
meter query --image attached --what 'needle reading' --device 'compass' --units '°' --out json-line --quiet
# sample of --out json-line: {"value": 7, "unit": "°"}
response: {"value": 260, "unit": "°"}
